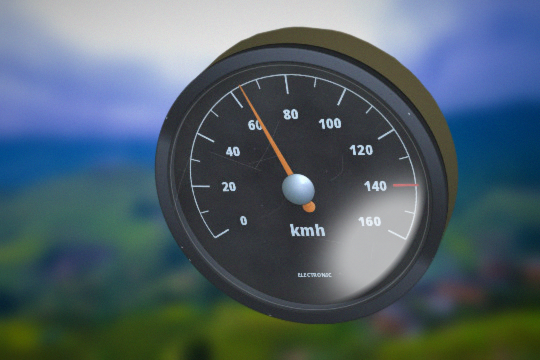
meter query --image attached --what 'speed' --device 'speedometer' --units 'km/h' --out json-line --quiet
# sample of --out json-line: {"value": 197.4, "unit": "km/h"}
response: {"value": 65, "unit": "km/h"}
